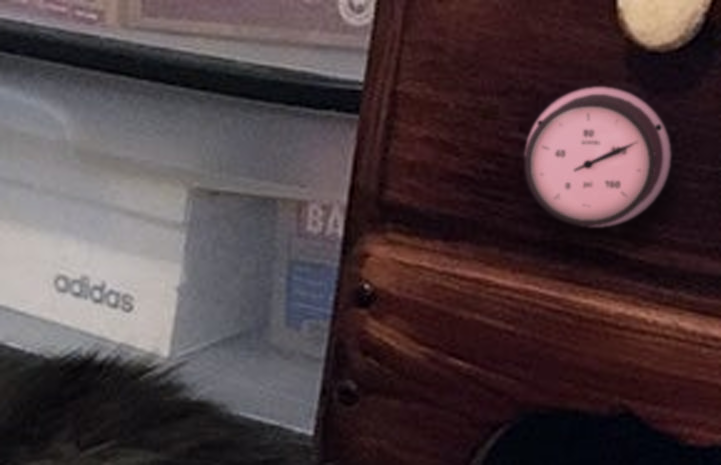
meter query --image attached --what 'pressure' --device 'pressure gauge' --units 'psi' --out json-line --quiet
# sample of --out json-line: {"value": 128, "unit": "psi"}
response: {"value": 120, "unit": "psi"}
